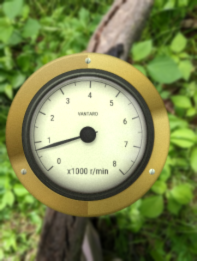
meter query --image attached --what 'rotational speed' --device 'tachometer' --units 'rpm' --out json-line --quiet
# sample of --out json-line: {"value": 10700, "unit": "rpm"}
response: {"value": 750, "unit": "rpm"}
